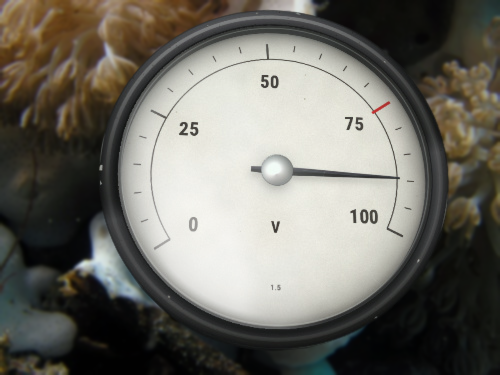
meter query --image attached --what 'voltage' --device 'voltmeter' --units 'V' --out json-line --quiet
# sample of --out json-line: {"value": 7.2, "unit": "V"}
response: {"value": 90, "unit": "V"}
